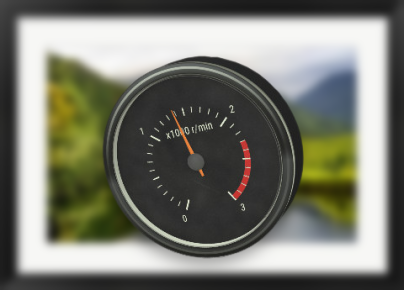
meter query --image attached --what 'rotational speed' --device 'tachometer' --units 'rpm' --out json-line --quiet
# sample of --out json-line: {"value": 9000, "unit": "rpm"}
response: {"value": 1400, "unit": "rpm"}
